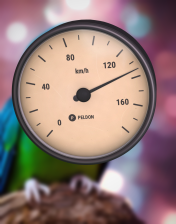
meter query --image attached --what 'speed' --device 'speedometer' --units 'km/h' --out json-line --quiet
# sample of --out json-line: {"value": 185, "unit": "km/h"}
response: {"value": 135, "unit": "km/h"}
